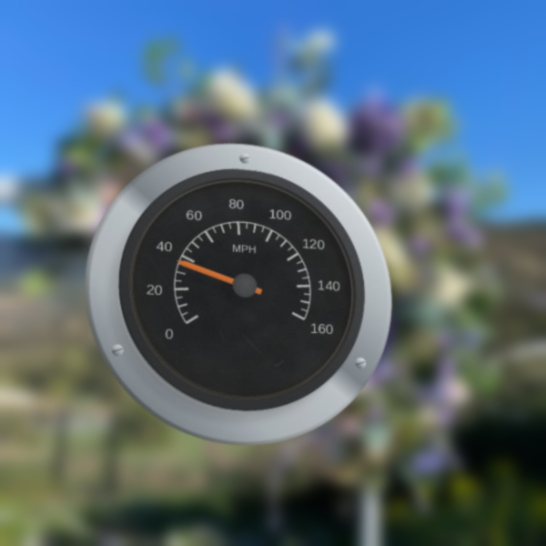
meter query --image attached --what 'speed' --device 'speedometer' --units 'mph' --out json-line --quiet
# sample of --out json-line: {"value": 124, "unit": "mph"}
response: {"value": 35, "unit": "mph"}
